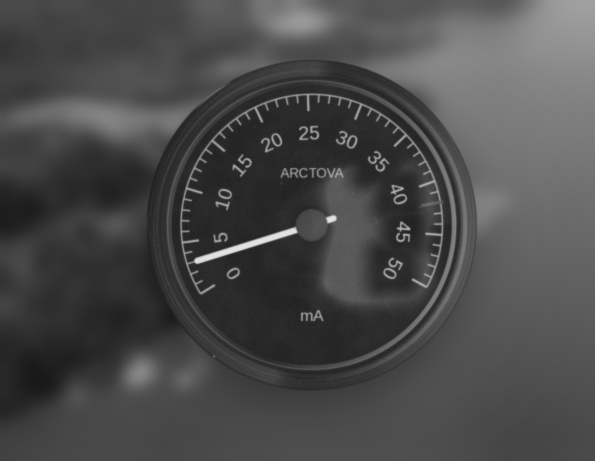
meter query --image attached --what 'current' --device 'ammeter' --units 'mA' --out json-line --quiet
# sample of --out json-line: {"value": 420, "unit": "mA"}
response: {"value": 3, "unit": "mA"}
